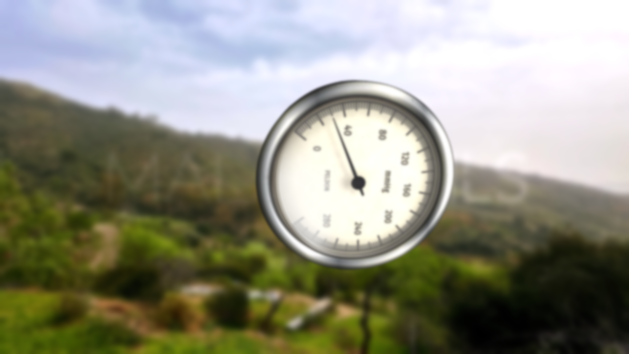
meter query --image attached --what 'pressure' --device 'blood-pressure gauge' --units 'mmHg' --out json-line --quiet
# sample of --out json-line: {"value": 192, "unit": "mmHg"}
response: {"value": 30, "unit": "mmHg"}
